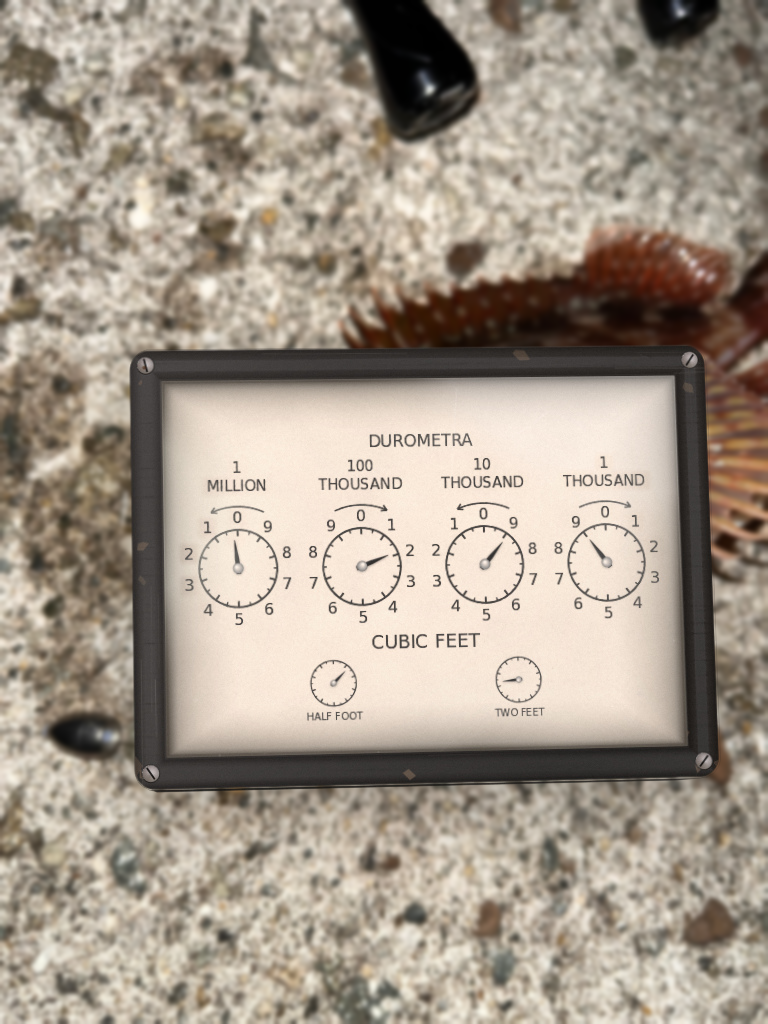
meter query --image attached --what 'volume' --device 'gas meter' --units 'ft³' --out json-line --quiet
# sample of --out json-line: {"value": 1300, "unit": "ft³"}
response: {"value": 18900, "unit": "ft³"}
